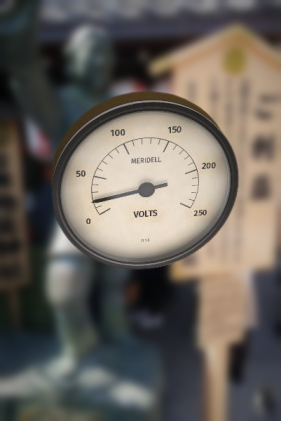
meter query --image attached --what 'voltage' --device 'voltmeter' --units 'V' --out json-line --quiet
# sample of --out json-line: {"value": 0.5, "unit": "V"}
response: {"value": 20, "unit": "V"}
